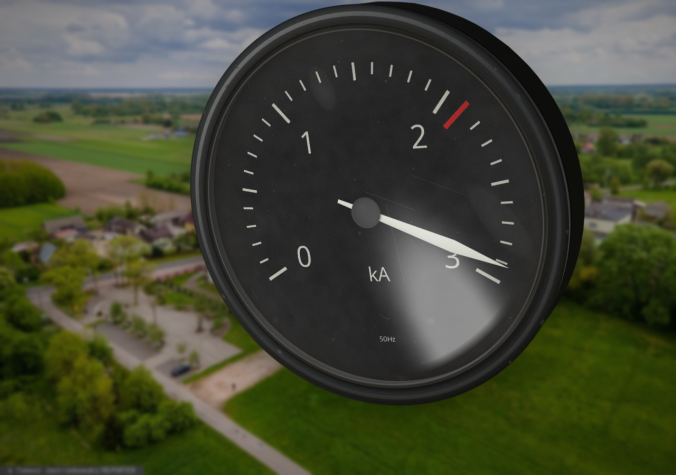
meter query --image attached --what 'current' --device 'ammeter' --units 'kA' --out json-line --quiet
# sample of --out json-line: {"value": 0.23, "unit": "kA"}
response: {"value": 2.9, "unit": "kA"}
